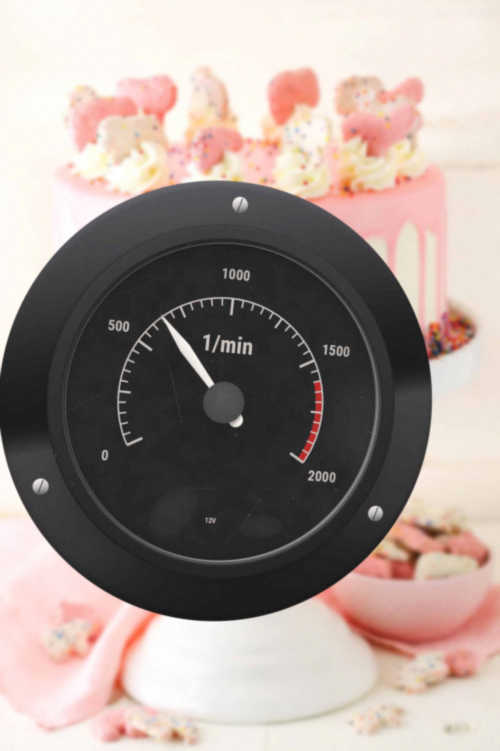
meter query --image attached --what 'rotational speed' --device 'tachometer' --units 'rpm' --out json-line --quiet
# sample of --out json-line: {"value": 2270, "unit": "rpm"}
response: {"value": 650, "unit": "rpm"}
